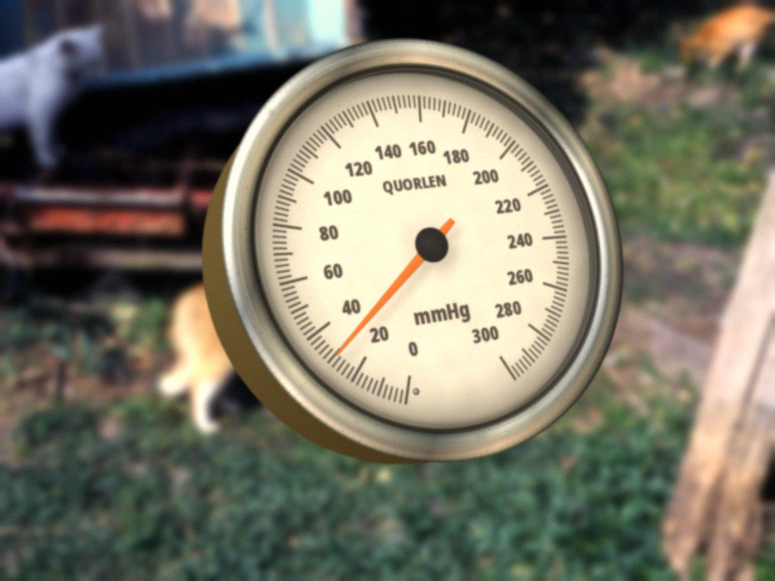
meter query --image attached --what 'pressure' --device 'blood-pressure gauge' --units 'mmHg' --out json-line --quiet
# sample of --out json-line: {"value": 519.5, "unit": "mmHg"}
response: {"value": 30, "unit": "mmHg"}
